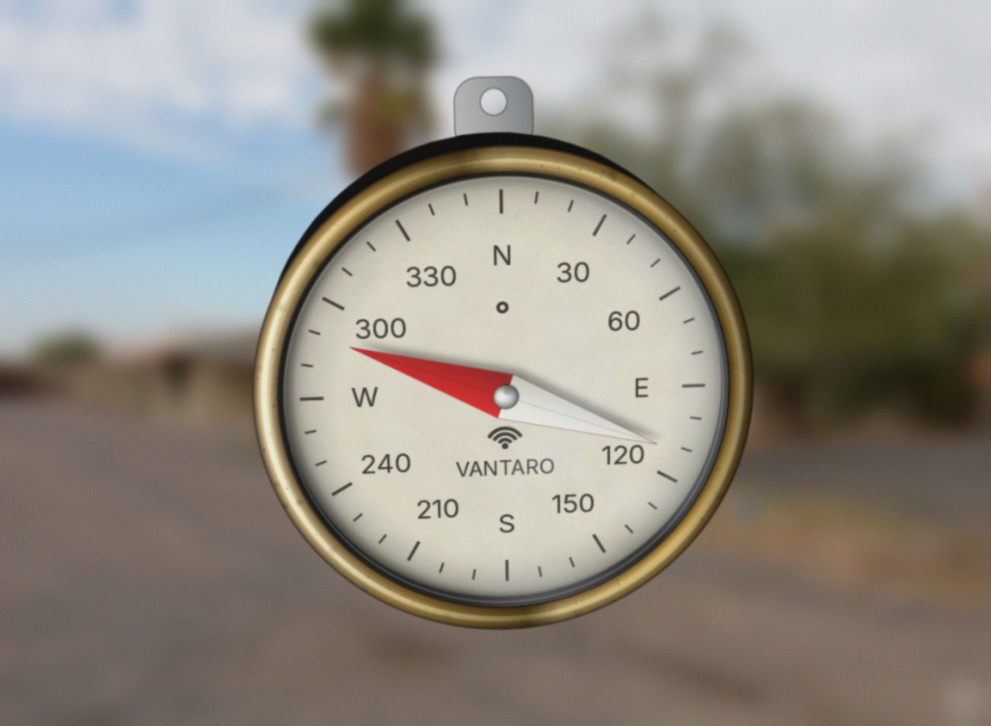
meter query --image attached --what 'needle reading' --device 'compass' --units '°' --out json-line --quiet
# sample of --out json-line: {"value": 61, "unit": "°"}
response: {"value": 290, "unit": "°"}
